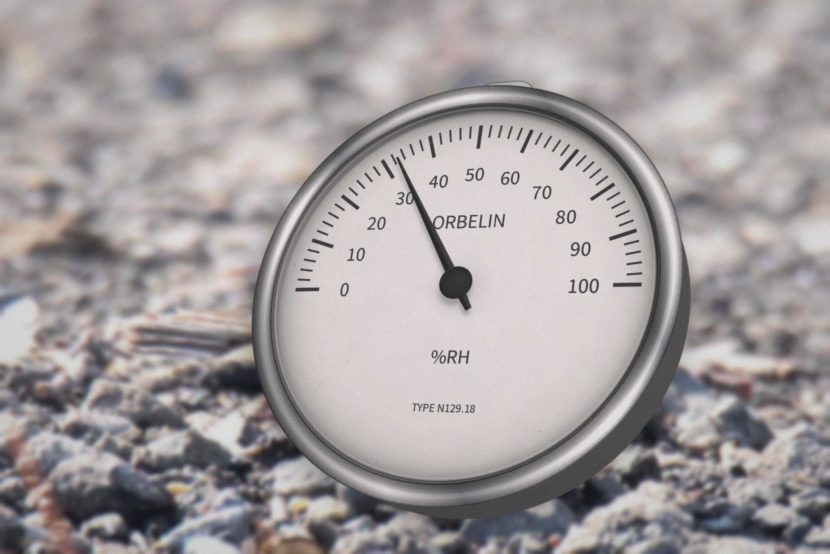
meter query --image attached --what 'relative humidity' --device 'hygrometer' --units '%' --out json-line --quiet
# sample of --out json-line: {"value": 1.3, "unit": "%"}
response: {"value": 33, "unit": "%"}
